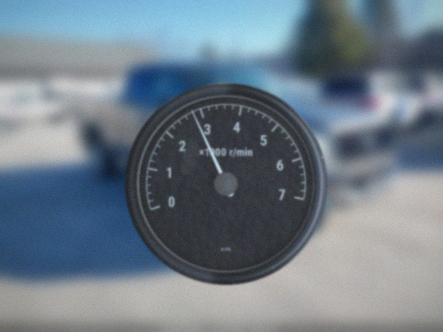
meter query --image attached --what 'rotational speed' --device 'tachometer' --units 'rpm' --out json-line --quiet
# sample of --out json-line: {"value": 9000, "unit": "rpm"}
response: {"value": 2800, "unit": "rpm"}
